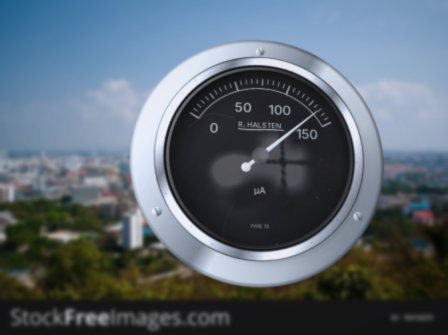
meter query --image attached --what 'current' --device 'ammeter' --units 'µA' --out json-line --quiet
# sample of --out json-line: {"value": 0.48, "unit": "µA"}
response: {"value": 135, "unit": "µA"}
